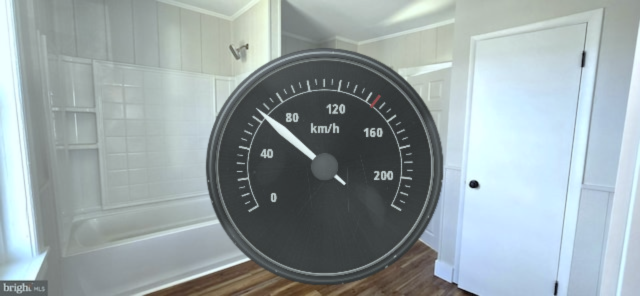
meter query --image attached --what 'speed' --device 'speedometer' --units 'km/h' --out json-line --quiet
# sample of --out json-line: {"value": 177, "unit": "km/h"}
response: {"value": 65, "unit": "km/h"}
